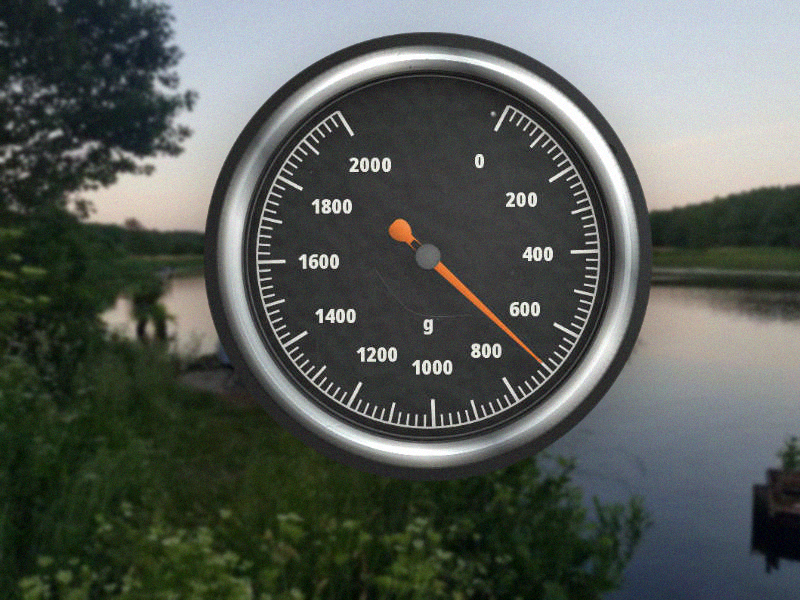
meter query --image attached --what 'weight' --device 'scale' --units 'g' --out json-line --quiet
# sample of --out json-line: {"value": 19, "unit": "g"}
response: {"value": 700, "unit": "g"}
